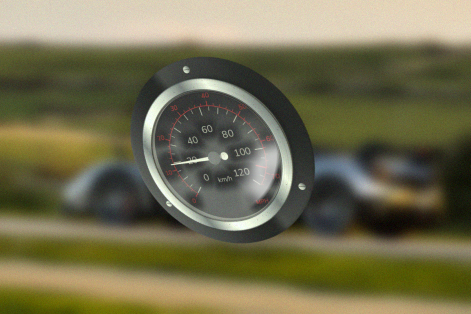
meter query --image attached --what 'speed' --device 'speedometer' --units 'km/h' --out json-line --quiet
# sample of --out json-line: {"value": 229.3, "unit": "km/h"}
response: {"value": 20, "unit": "km/h"}
